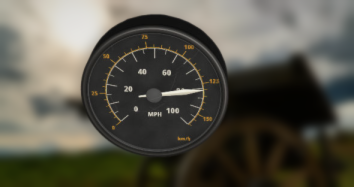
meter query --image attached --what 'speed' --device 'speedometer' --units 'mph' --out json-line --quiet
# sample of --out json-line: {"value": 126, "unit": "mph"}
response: {"value": 80, "unit": "mph"}
